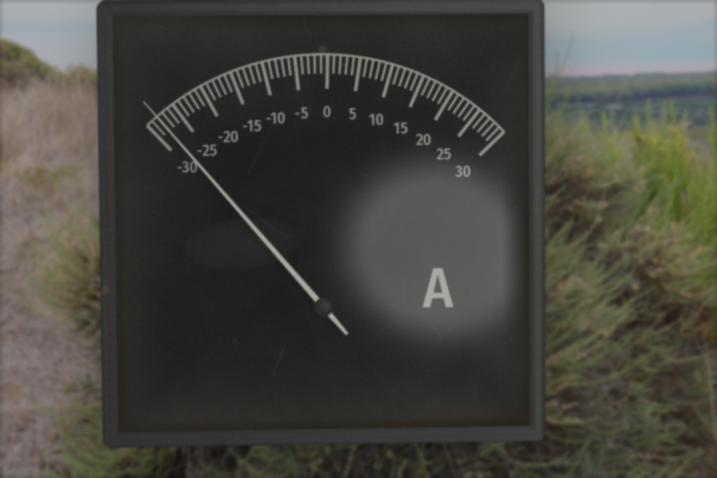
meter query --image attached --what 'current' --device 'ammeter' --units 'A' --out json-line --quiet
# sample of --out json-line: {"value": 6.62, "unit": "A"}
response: {"value": -28, "unit": "A"}
